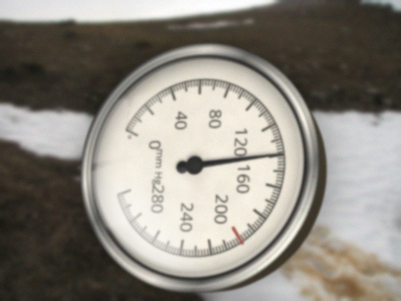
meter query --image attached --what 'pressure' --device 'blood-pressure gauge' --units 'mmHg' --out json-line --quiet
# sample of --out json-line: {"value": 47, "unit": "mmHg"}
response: {"value": 140, "unit": "mmHg"}
